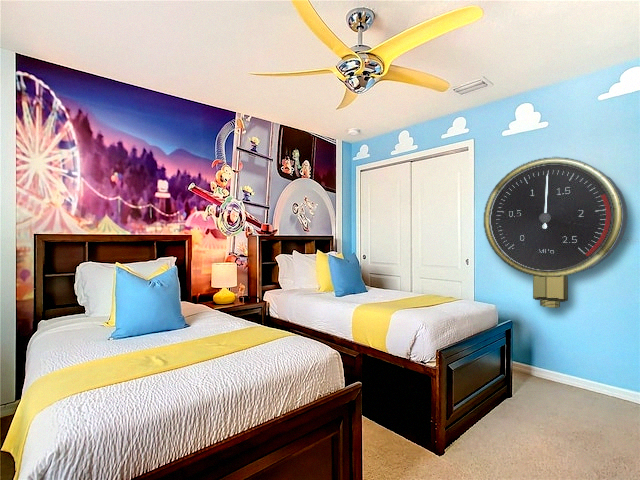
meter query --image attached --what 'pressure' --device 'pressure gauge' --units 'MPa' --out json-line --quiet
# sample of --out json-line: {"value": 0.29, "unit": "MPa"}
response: {"value": 1.25, "unit": "MPa"}
